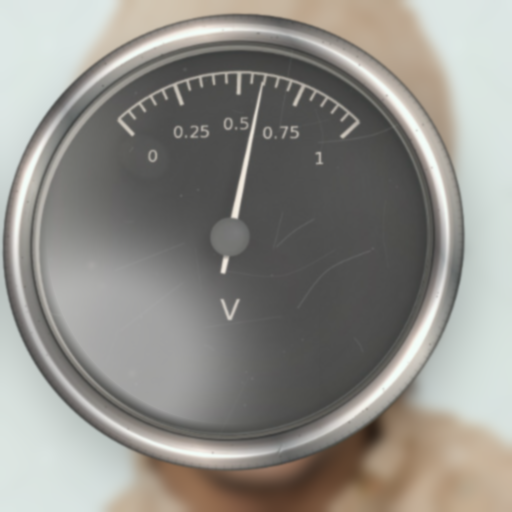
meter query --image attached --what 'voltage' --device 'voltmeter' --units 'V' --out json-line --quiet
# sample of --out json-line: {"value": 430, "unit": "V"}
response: {"value": 0.6, "unit": "V"}
